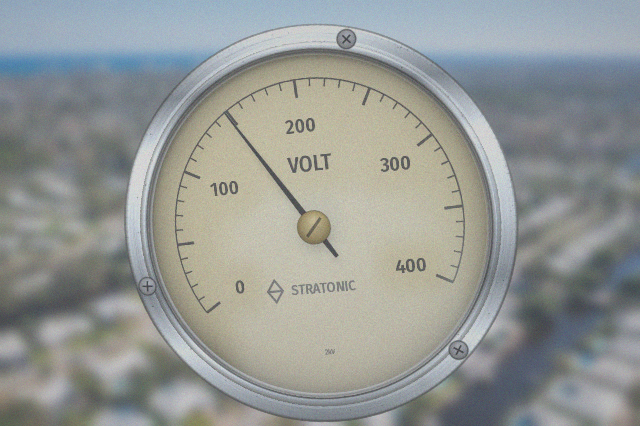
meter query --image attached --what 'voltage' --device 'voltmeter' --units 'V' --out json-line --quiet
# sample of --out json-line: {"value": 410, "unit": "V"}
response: {"value": 150, "unit": "V"}
